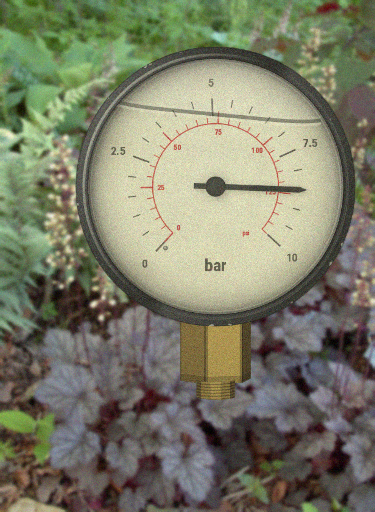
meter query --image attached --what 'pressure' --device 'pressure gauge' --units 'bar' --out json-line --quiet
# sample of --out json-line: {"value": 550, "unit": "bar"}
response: {"value": 8.5, "unit": "bar"}
